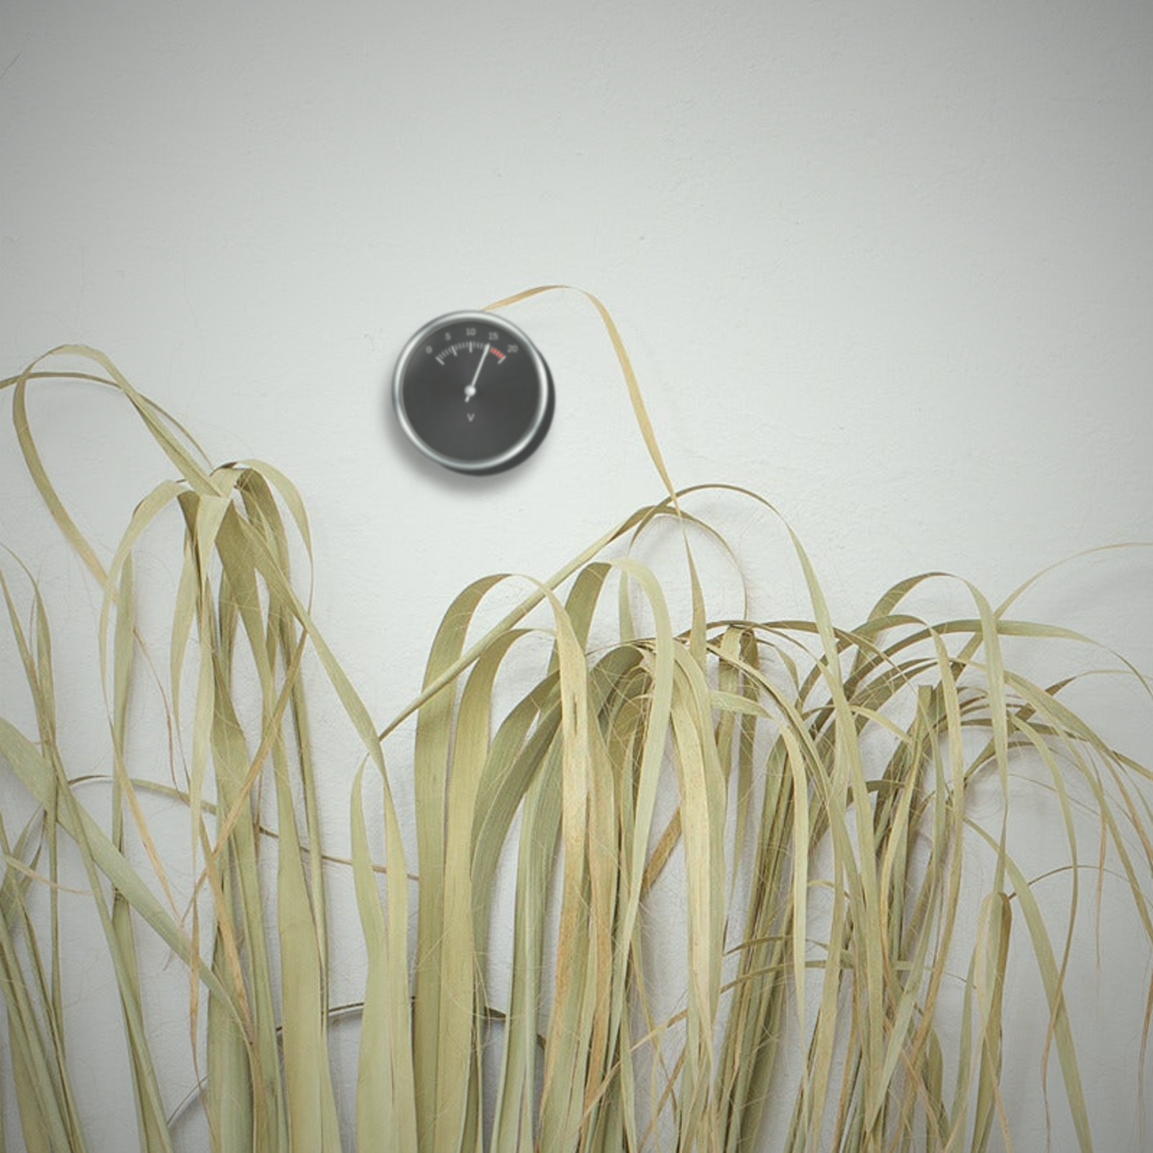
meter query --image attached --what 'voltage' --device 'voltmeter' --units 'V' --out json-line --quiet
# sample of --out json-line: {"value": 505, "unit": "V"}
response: {"value": 15, "unit": "V"}
